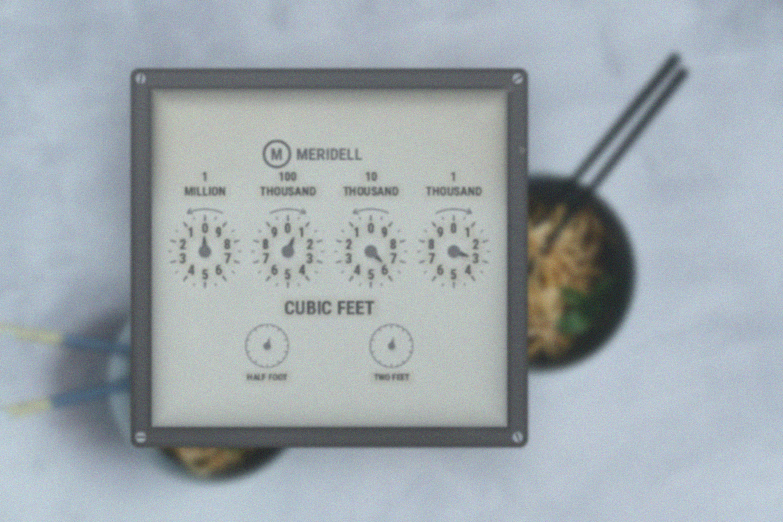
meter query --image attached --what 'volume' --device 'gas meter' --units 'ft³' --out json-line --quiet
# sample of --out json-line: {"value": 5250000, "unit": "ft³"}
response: {"value": 6300, "unit": "ft³"}
